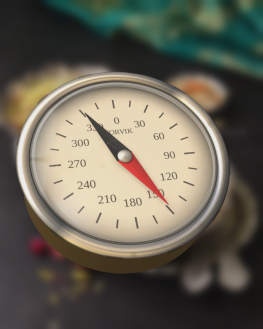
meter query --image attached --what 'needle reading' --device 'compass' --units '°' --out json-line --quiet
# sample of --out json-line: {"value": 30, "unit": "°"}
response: {"value": 150, "unit": "°"}
